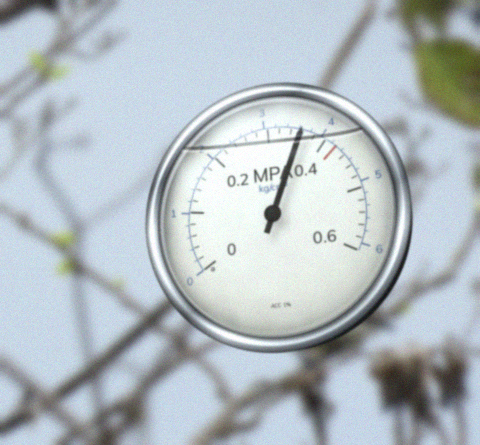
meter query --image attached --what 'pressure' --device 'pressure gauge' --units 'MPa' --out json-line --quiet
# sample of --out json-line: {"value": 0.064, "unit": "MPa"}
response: {"value": 0.36, "unit": "MPa"}
